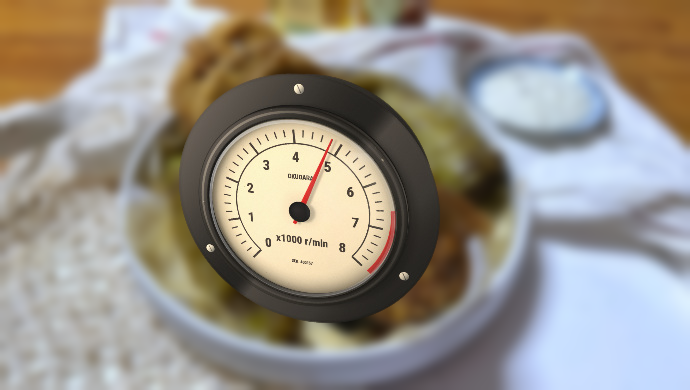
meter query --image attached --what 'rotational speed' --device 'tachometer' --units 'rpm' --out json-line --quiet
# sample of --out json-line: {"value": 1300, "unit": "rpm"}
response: {"value": 4800, "unit": "rpm"}
